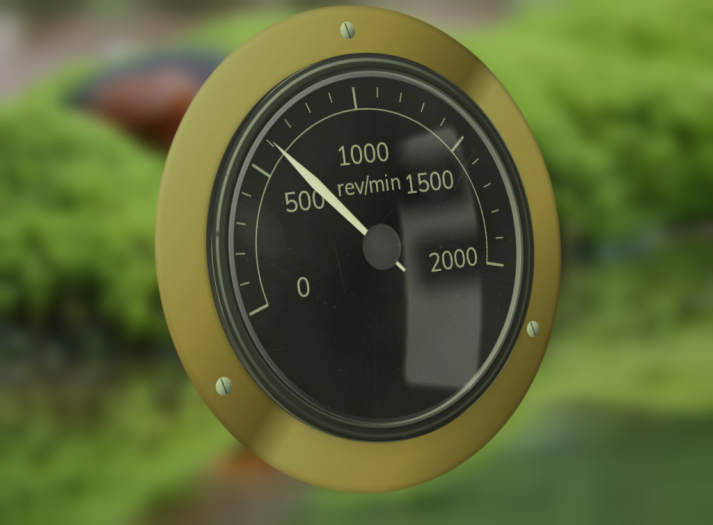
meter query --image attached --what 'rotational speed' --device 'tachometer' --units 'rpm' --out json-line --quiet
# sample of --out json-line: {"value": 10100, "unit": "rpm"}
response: {"value": 600, "unit": "rpm"}
